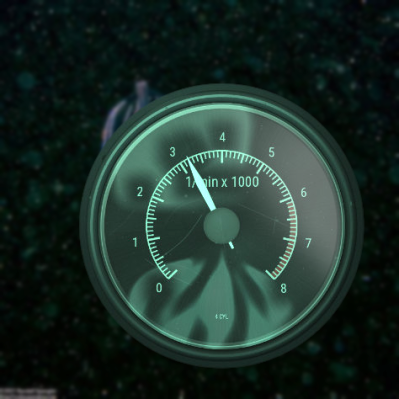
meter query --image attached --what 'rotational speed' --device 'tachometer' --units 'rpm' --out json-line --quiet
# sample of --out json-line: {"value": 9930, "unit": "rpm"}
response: {"value": 3200, "unit": "rpm"}
